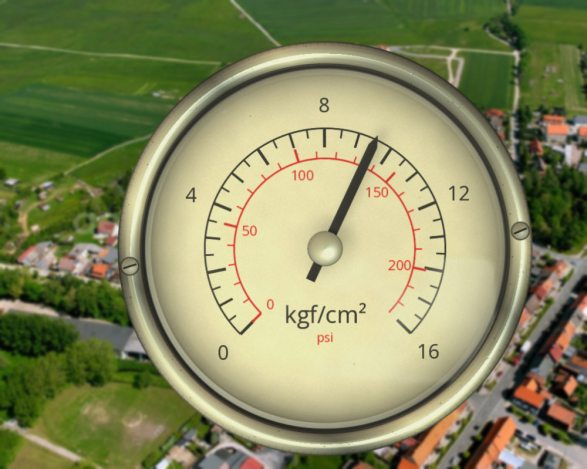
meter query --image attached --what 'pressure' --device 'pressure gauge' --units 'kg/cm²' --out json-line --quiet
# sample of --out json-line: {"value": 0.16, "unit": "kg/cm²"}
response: {"value": 9.5, "unit": "kg/cm²"}
